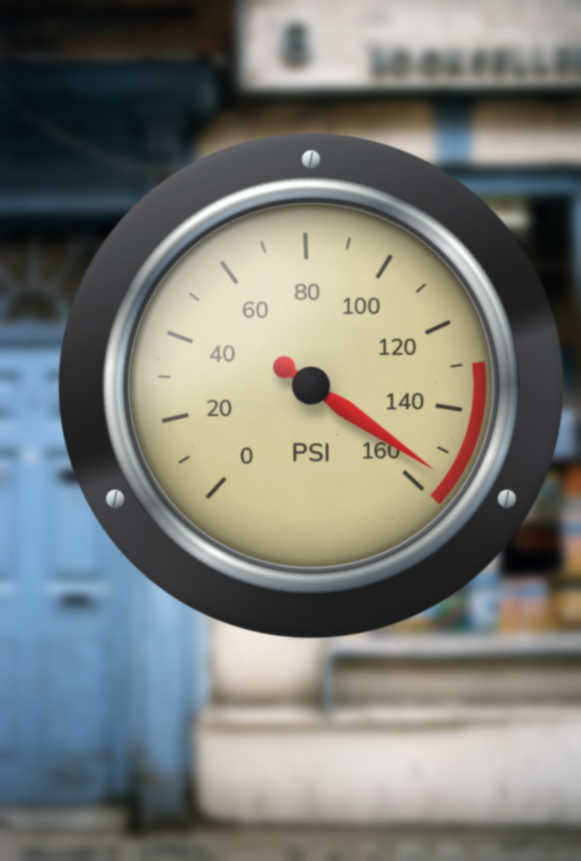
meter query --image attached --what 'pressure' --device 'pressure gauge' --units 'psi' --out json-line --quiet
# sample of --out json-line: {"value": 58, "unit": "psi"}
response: {"value": 155, "unit": "psi"}
